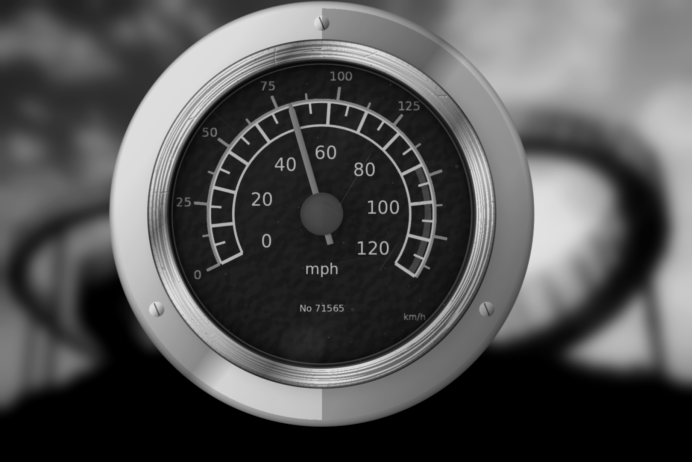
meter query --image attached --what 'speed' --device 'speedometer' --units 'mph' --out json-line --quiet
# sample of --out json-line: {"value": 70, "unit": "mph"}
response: {"value": 50, "unit": "mph"}
